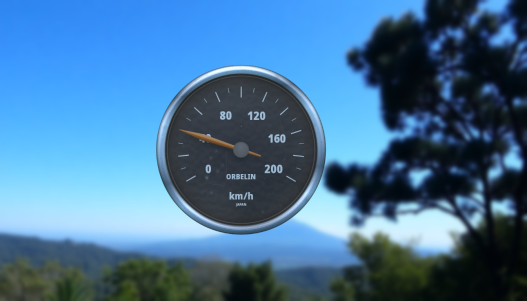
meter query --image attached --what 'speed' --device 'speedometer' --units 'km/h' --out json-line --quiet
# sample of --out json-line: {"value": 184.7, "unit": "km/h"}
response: {"value": 40, "unit": "km/h"}
